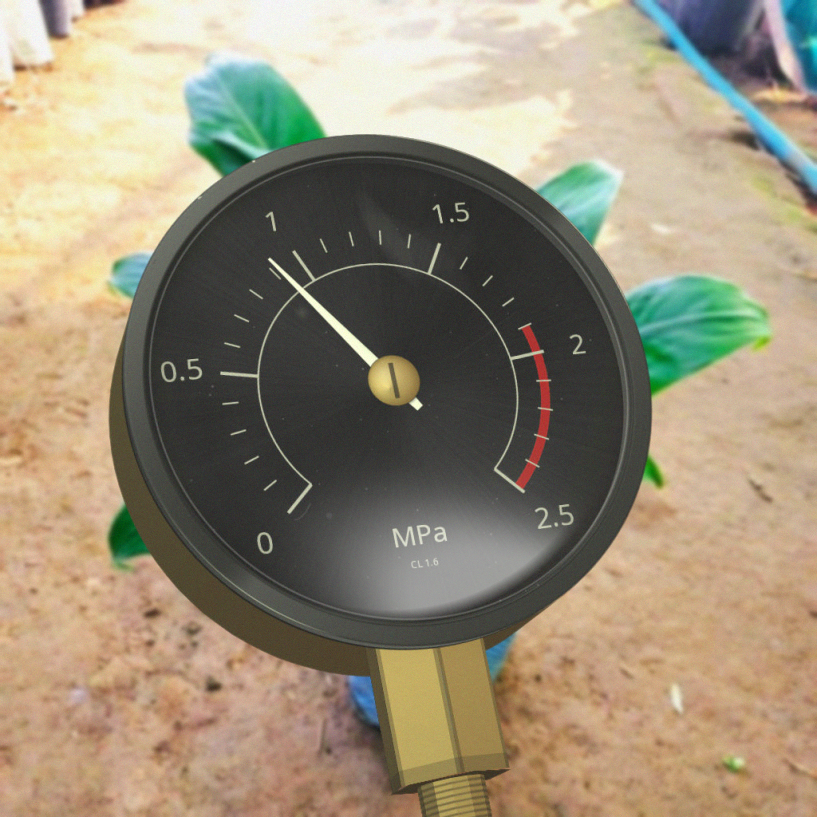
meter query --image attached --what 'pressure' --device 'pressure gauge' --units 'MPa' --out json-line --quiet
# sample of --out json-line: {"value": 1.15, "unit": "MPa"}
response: {"value": 0.9, "unit": "MPa"}
